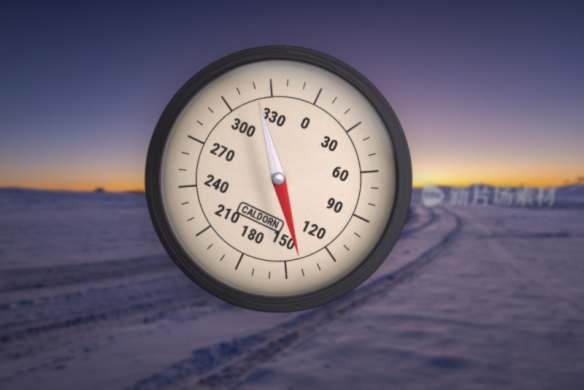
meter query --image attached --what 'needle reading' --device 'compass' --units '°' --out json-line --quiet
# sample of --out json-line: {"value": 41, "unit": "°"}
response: {"value": 140, "unit": "°"}
